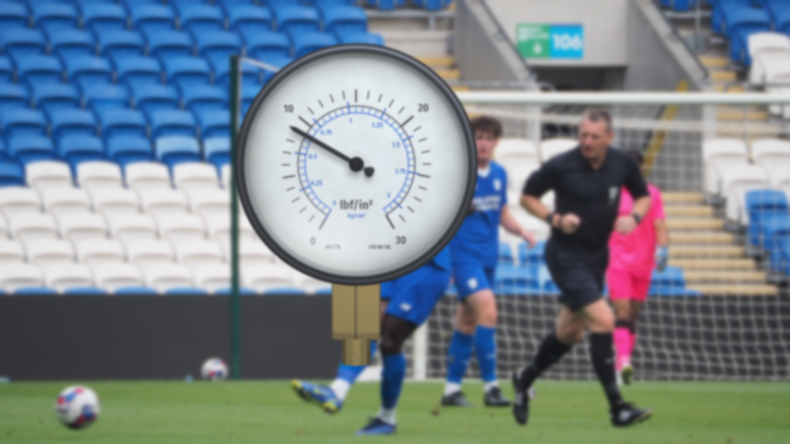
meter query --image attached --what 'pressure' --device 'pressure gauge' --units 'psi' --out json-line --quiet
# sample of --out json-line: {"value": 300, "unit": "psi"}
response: {"value": 9, "unit": "psi"}
